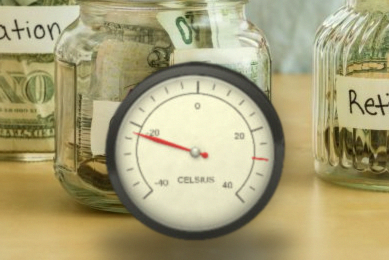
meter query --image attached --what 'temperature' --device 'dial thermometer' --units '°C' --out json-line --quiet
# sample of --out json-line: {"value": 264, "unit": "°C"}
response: {"value": -22, "unit": "°C"}
